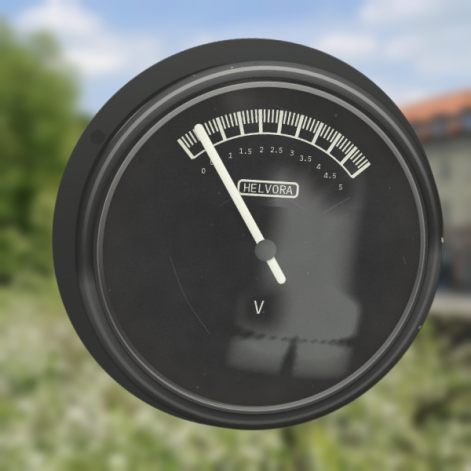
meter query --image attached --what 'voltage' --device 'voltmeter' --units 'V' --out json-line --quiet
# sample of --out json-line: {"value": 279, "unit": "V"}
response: {"value": 0.5, "unit": "V"}
